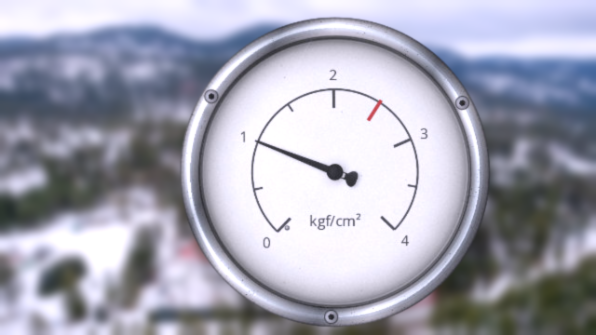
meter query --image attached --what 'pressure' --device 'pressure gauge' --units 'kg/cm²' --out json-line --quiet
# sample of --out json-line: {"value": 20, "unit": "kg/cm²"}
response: {"value": 1, "unit": "kg/cm²"}
